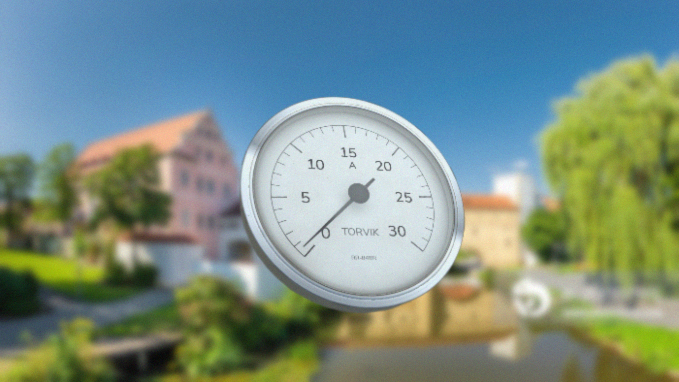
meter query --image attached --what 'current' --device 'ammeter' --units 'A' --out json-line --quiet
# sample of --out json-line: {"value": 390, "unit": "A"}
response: {"value": 0.5, "unit": "A"}
